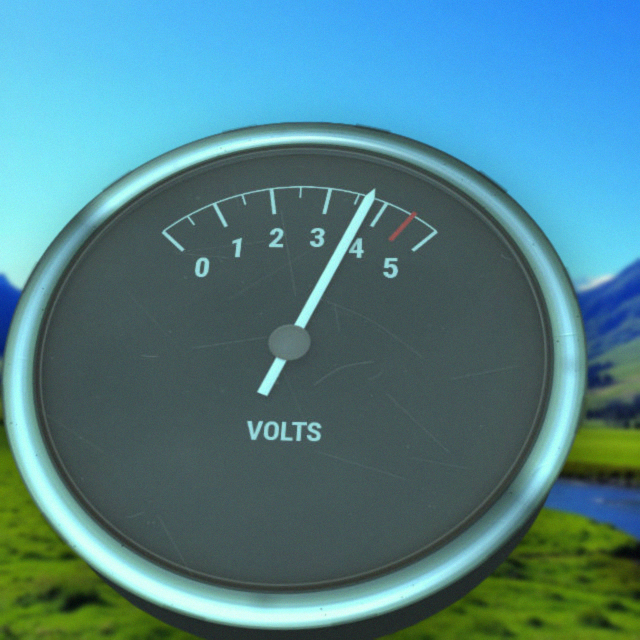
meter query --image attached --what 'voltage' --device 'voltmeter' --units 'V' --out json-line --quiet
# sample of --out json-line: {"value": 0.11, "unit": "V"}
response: {"value": 3.75, "unit": "V"}
